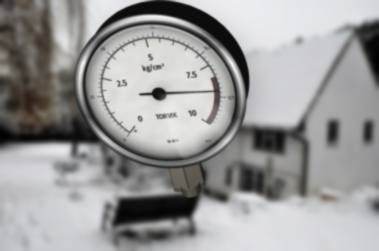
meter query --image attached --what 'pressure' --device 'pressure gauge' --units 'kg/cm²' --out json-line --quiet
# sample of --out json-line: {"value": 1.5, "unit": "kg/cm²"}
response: {"value": 8.5, "unit": "kg/cm²"}
